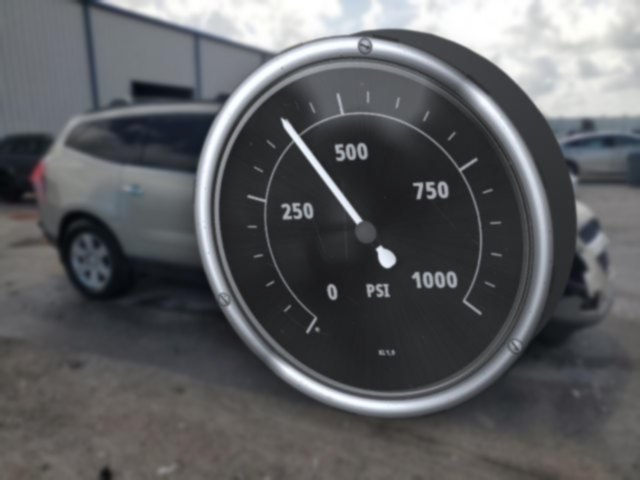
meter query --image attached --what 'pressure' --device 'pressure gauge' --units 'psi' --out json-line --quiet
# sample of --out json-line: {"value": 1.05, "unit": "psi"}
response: {"value": 400, "unit": "psi"}
